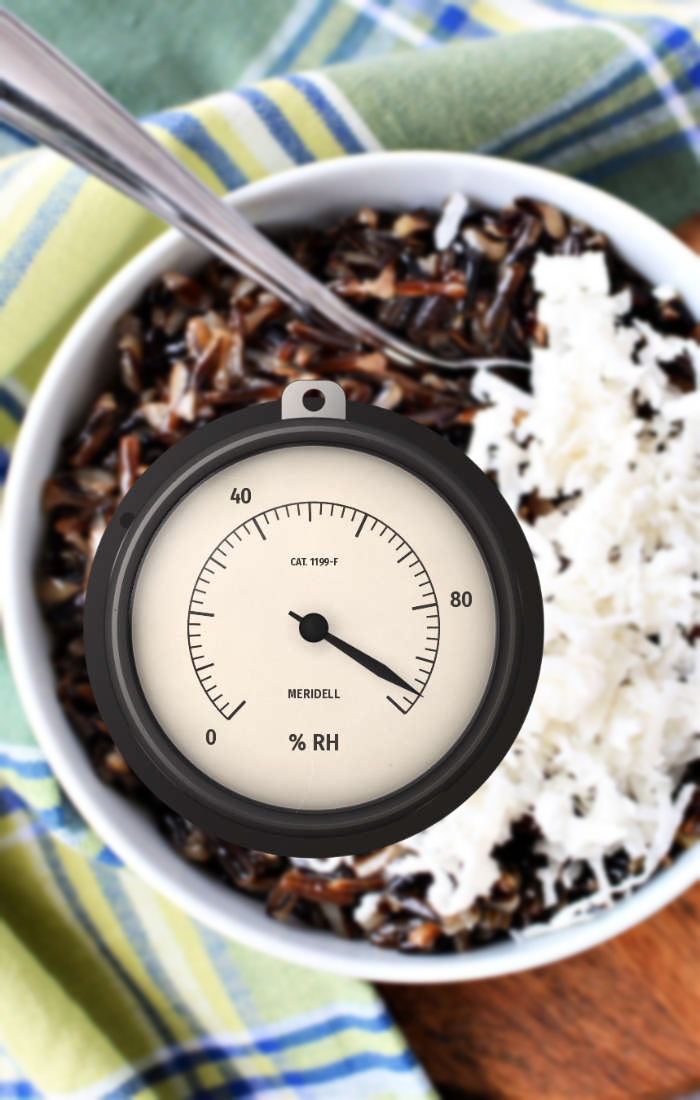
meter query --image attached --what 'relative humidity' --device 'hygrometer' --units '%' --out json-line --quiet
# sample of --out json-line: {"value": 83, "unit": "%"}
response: {"value": 96, "unit": "%"}
